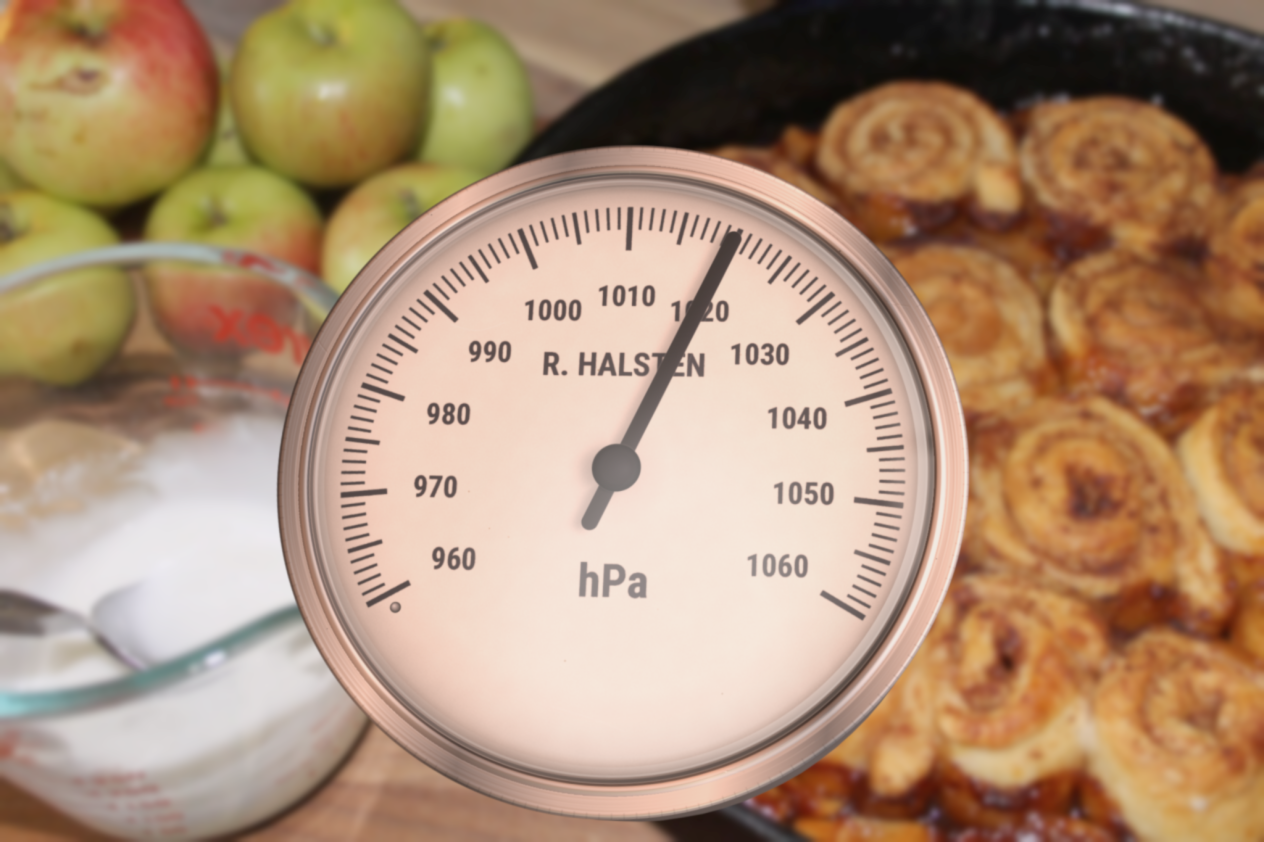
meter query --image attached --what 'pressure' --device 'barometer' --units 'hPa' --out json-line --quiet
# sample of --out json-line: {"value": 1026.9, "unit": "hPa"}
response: {"value": 1020, "unit": "hPa"}
